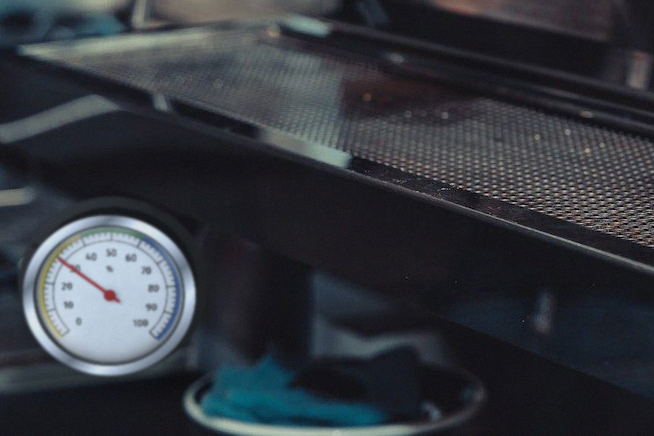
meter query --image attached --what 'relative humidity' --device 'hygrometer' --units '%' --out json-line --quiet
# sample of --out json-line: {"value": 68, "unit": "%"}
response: {"value": 30, "unit": "%"}
